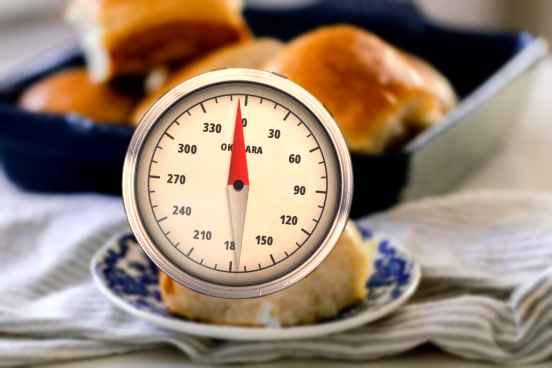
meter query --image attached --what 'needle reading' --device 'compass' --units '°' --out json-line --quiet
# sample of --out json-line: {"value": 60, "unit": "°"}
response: {"value": 355, "unit": "°"}
